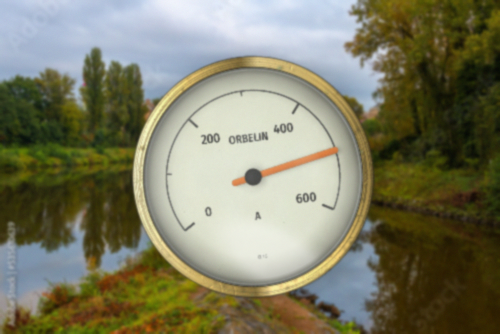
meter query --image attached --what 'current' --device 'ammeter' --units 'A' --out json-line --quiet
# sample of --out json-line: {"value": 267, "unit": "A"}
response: {"value": 500, "unit": "A"}
